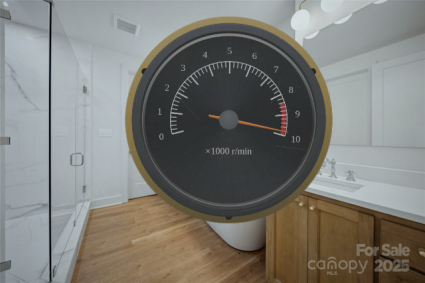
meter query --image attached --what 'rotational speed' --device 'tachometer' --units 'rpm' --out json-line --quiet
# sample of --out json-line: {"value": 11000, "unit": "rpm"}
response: {"value": 9800, "unit": "rpm"}
